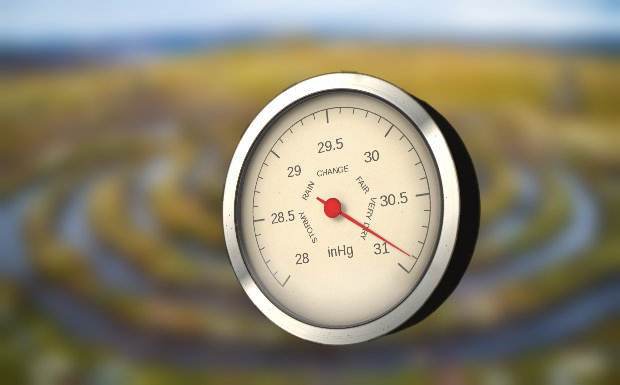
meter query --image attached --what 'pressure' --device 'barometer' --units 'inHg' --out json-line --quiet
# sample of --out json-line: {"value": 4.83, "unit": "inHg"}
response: {"value": 30.9, "unit": "inHg"}
